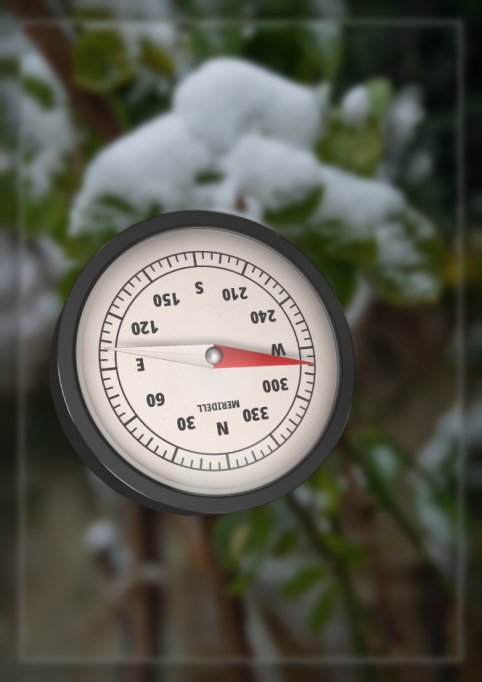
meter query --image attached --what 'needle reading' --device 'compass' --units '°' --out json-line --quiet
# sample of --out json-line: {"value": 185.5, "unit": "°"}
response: {"value": 280, "unit": "°"}
